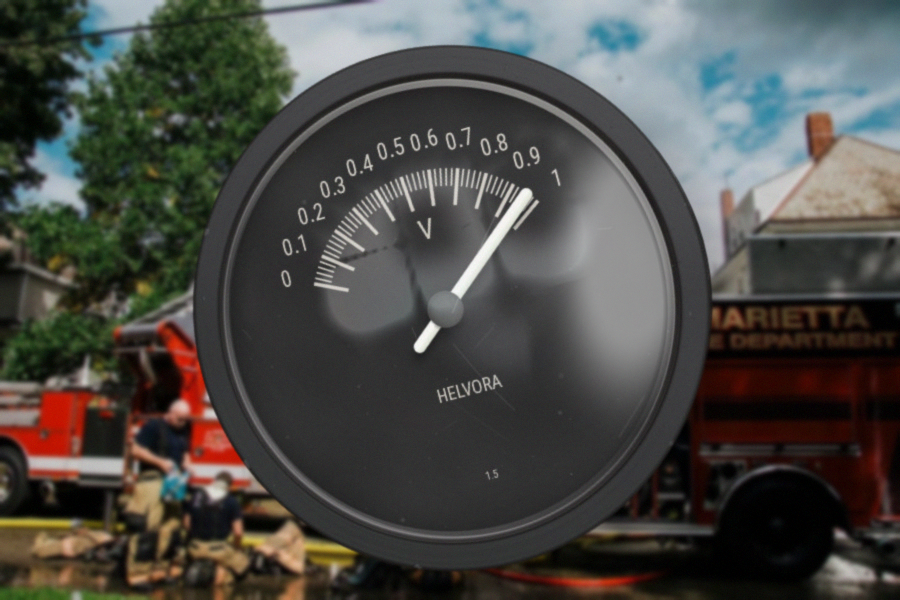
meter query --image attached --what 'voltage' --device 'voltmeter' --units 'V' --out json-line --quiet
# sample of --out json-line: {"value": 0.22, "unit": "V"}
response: {"value": 0.96, "unit": "V"}
